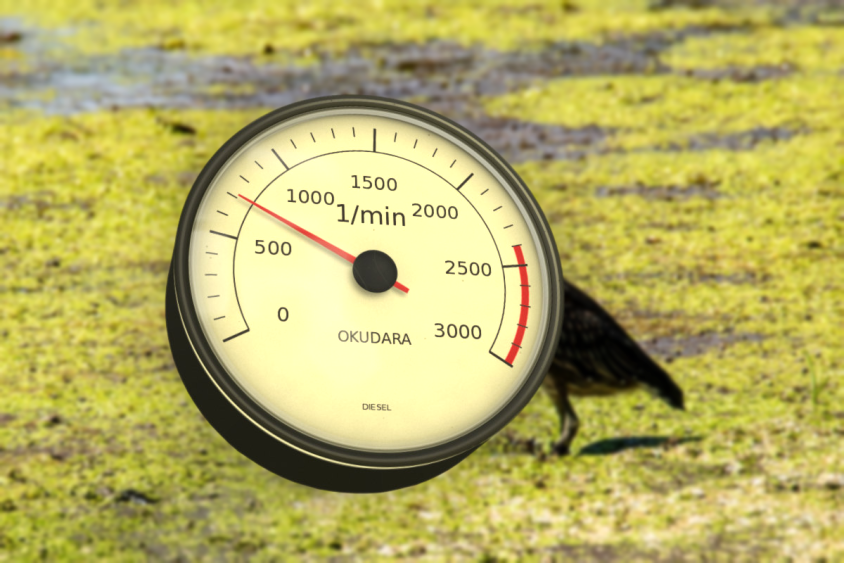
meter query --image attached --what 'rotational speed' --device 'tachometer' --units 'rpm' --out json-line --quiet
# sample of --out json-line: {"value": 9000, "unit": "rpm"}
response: {"value": 700, "unit": "rpm"}
